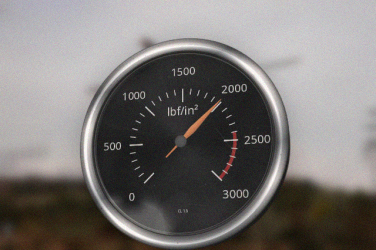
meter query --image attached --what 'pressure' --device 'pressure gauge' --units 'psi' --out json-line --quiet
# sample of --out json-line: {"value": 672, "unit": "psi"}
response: {"value": 2000, "unit": "psi"}
